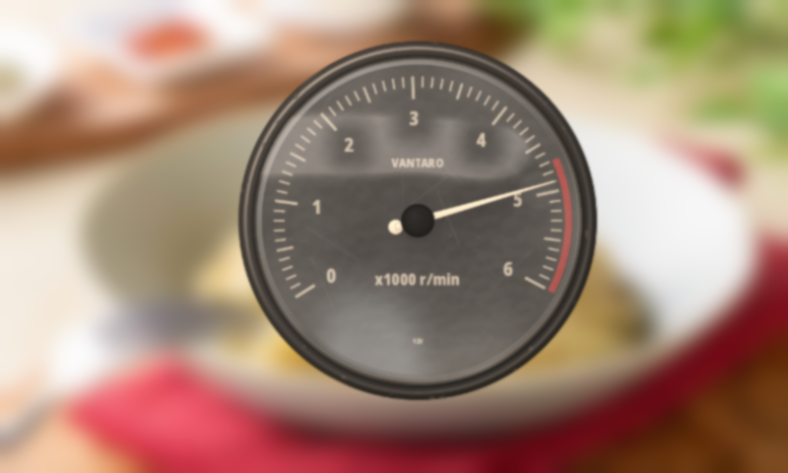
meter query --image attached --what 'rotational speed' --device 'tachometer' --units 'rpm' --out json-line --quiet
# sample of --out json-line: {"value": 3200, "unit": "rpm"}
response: {"value": 4900, "unit": "rpm"}
